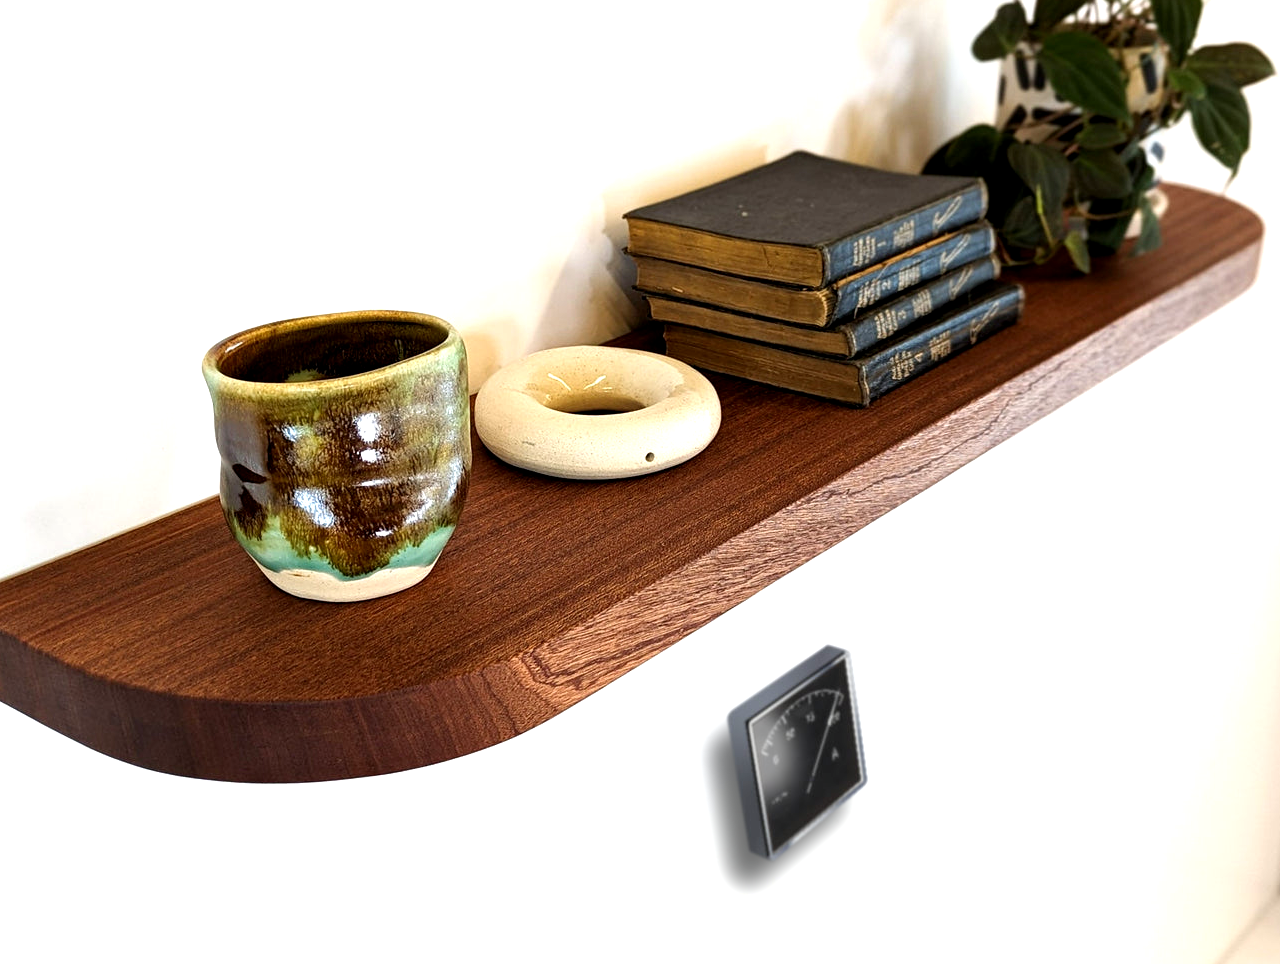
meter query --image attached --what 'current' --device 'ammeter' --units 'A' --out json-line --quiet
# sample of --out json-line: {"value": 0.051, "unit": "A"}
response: {"value": 95, "unit": "A"}
